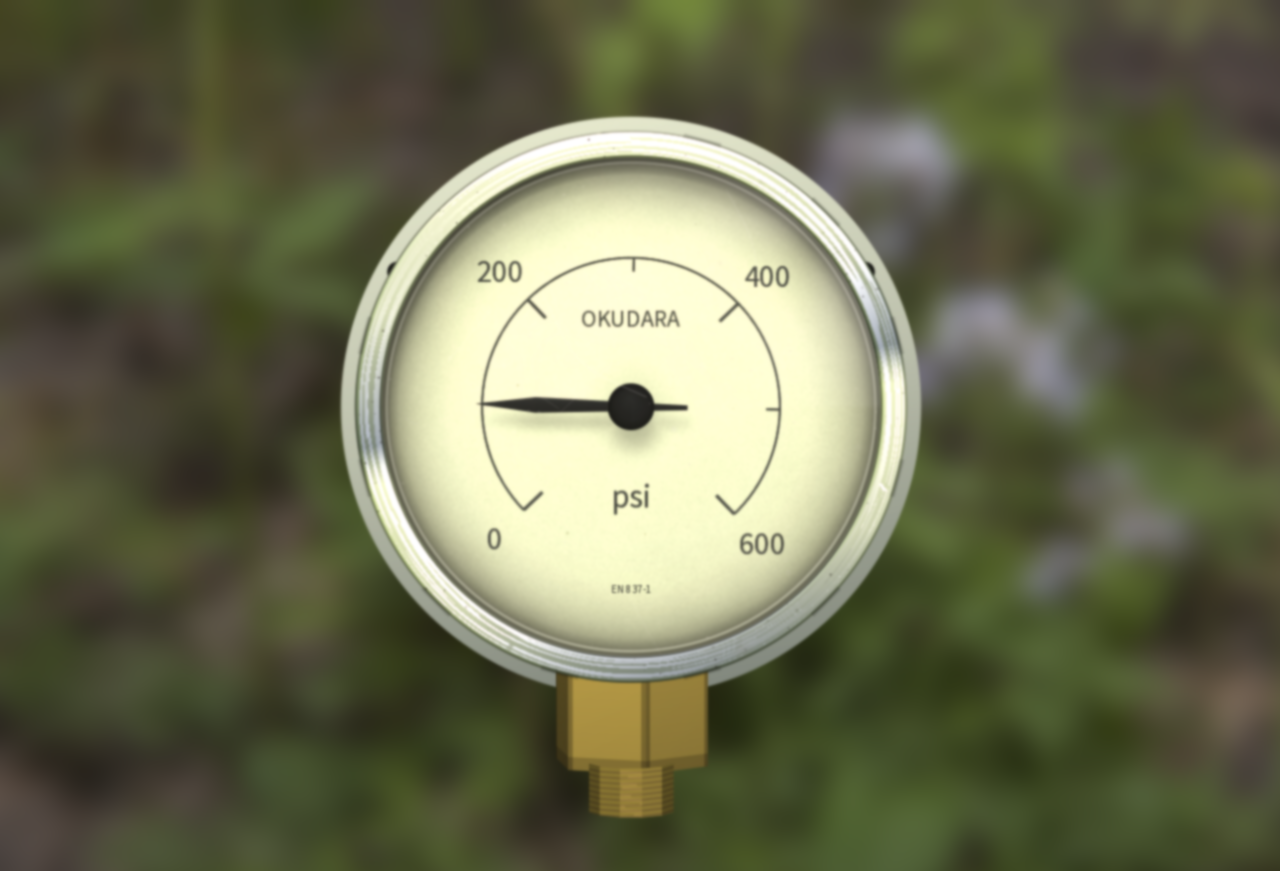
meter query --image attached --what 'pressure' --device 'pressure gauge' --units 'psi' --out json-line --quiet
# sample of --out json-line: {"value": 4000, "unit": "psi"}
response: {"value": 100, "unit": "psi"}
